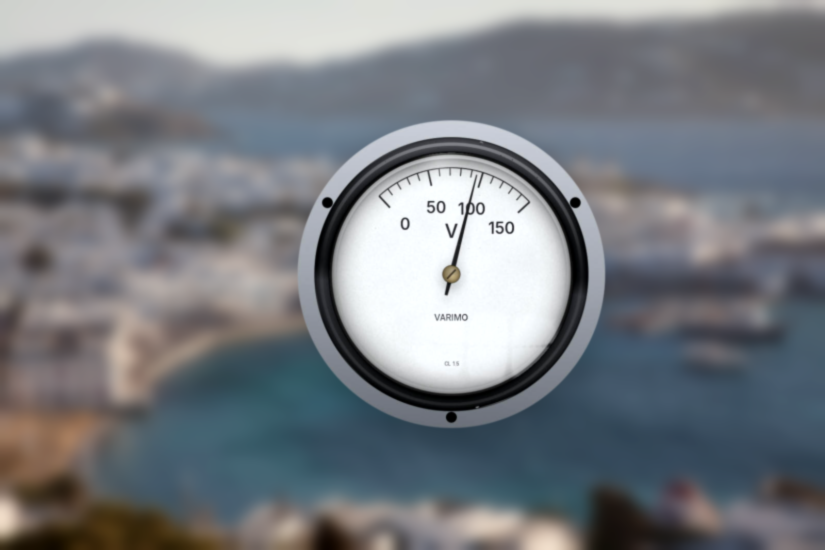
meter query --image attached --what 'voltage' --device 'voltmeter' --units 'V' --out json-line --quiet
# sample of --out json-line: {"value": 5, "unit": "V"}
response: {"value": 95, "unit": "V"}
